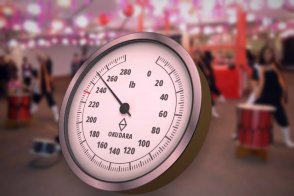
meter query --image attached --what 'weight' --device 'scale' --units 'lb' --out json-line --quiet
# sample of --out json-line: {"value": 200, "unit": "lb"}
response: {"value": 250, "unit": "lb"}
